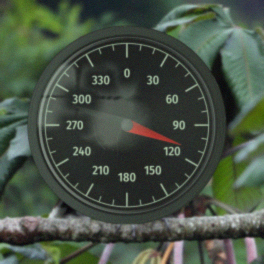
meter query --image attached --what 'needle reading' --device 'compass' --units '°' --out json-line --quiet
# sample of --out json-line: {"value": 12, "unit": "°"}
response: {"value": 110, "unit": "°"}
